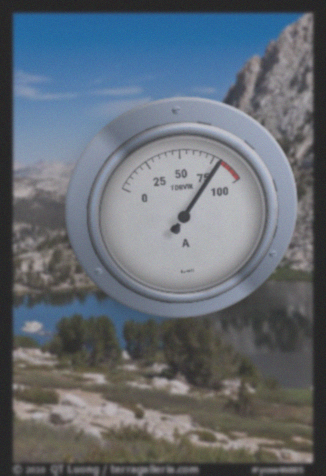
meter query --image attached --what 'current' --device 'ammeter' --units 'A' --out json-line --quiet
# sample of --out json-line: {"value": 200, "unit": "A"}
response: {"value": 80, "unit": "A"}
